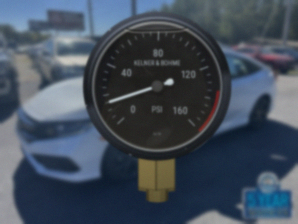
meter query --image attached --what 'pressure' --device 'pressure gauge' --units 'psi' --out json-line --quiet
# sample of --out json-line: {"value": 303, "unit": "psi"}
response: {"value": 15, "unit": "psi"}
